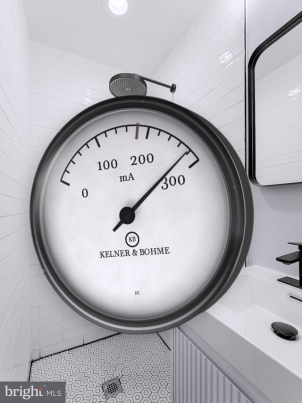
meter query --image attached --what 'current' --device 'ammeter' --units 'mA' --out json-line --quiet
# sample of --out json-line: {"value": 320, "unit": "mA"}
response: {"value": 280, "unit": "mA"}
